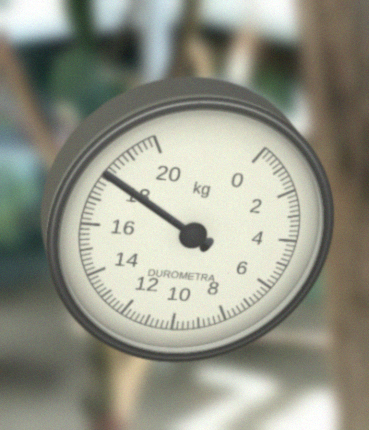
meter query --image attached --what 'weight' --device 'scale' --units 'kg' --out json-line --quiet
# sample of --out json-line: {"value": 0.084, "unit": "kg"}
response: {"value": 18, "unit": "kg"}
